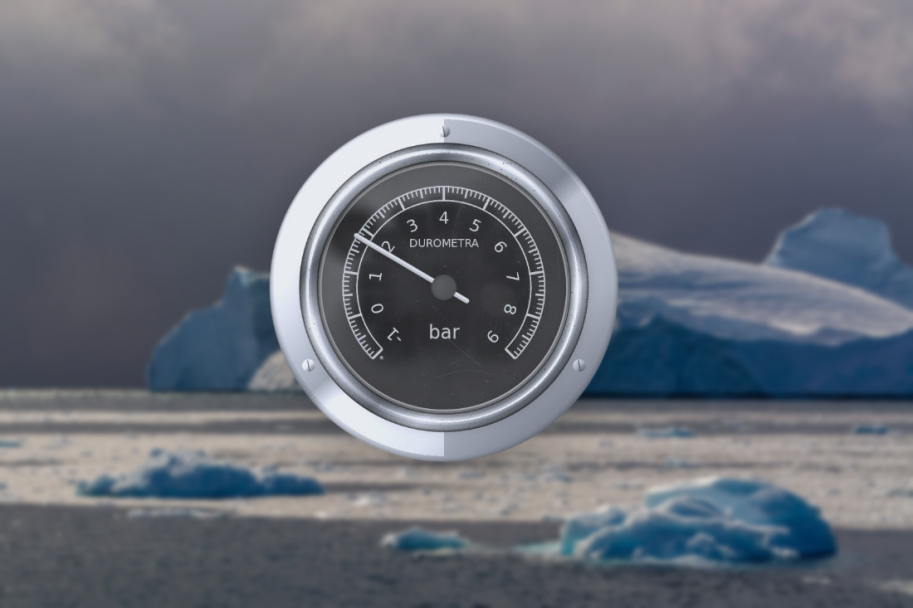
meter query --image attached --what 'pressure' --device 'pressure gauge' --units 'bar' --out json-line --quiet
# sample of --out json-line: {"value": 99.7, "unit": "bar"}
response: {"value": 1.8, "unit": "bar"}
